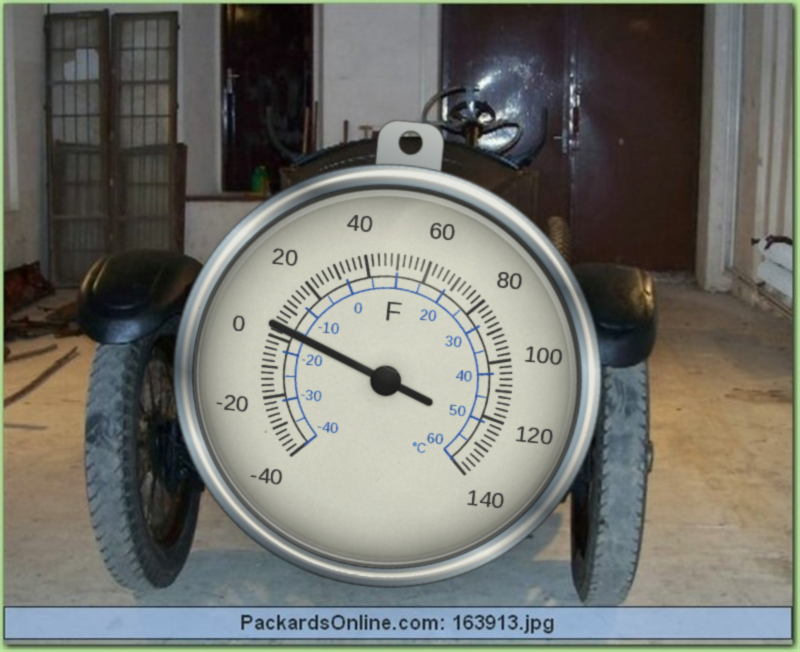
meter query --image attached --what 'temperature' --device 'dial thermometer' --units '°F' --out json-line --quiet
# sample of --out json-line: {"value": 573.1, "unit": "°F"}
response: {"value": 4, "unit": "°F"}
